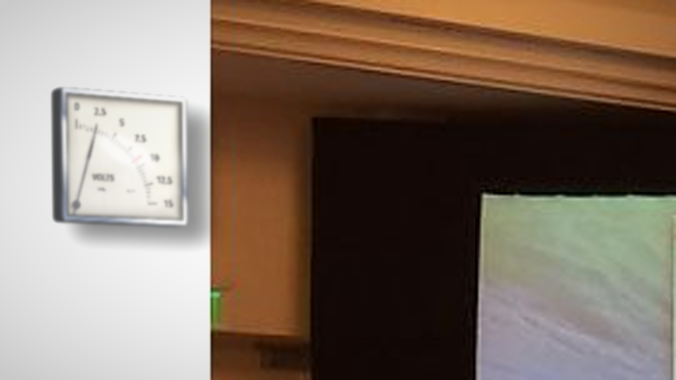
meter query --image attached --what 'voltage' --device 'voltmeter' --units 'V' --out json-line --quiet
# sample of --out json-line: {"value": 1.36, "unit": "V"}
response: {"value": 2.5, "unit": "V"}
